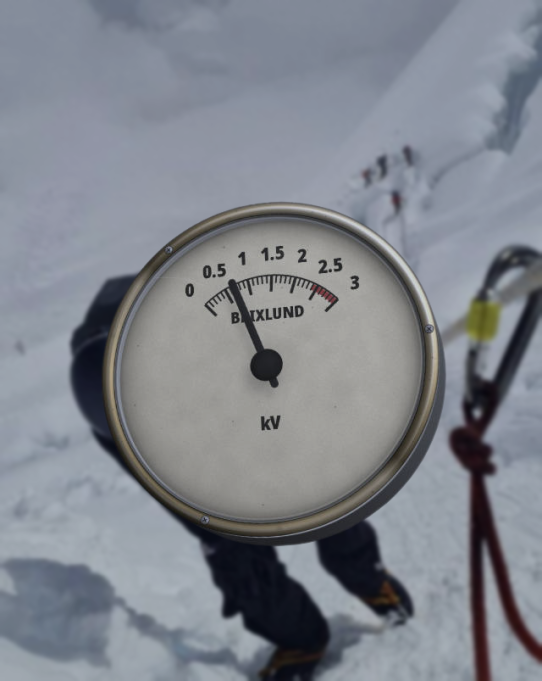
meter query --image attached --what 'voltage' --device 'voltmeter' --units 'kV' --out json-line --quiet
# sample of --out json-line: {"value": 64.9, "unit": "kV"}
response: {"value": 0.7, "unit": "kV"}
